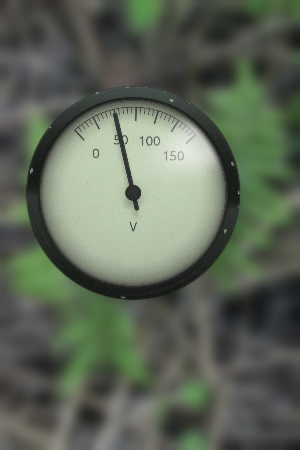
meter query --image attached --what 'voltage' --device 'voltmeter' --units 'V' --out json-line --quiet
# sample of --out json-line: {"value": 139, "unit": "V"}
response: {"value": 50, "unit": "V"}
